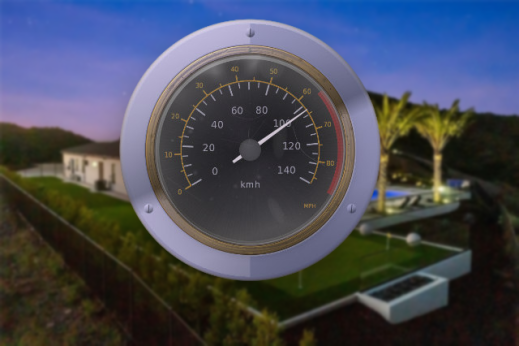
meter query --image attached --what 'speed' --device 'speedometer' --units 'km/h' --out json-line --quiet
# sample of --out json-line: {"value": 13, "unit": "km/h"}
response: {"value": 102.5, "unit": "km/h"}
